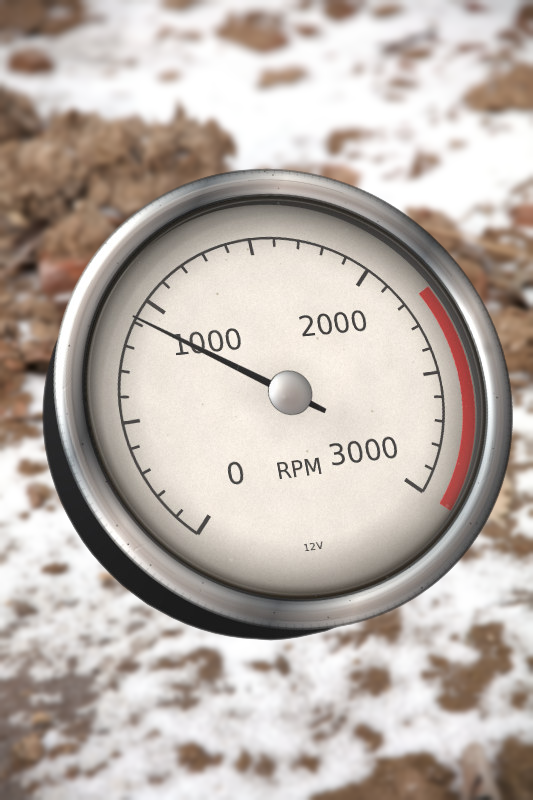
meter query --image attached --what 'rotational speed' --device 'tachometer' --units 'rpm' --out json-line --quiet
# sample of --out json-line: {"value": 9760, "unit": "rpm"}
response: {"value": 900, "unit": "rpm"}
